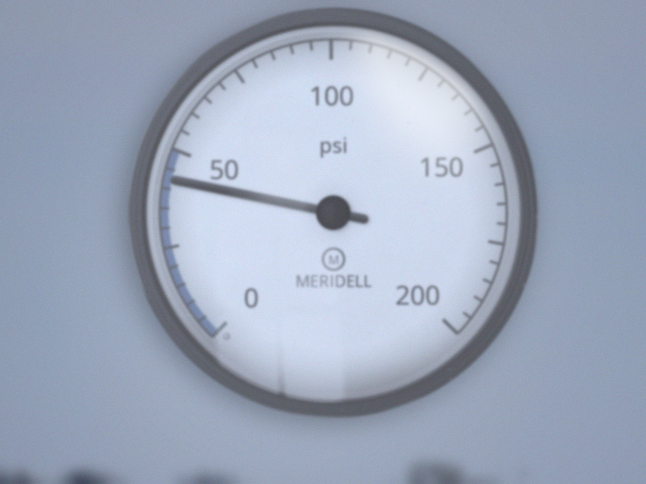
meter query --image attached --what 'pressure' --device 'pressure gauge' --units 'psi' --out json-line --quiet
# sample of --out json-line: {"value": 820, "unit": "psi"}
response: {"value": 42.5, "unit": "psi"}
